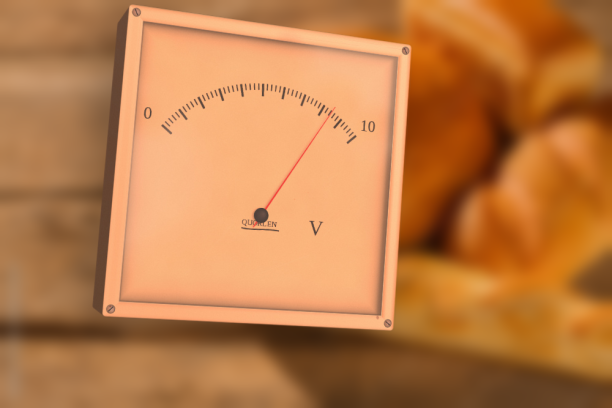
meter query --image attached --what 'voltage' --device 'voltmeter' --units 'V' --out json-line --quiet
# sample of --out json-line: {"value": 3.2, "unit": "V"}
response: {"value": 8.4, "unit": "V"}
